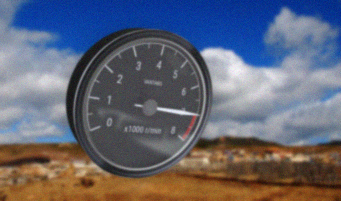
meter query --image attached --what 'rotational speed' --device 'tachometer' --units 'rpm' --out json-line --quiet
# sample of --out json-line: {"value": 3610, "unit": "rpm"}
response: {"value": 7000, "unit": "rpm"}
